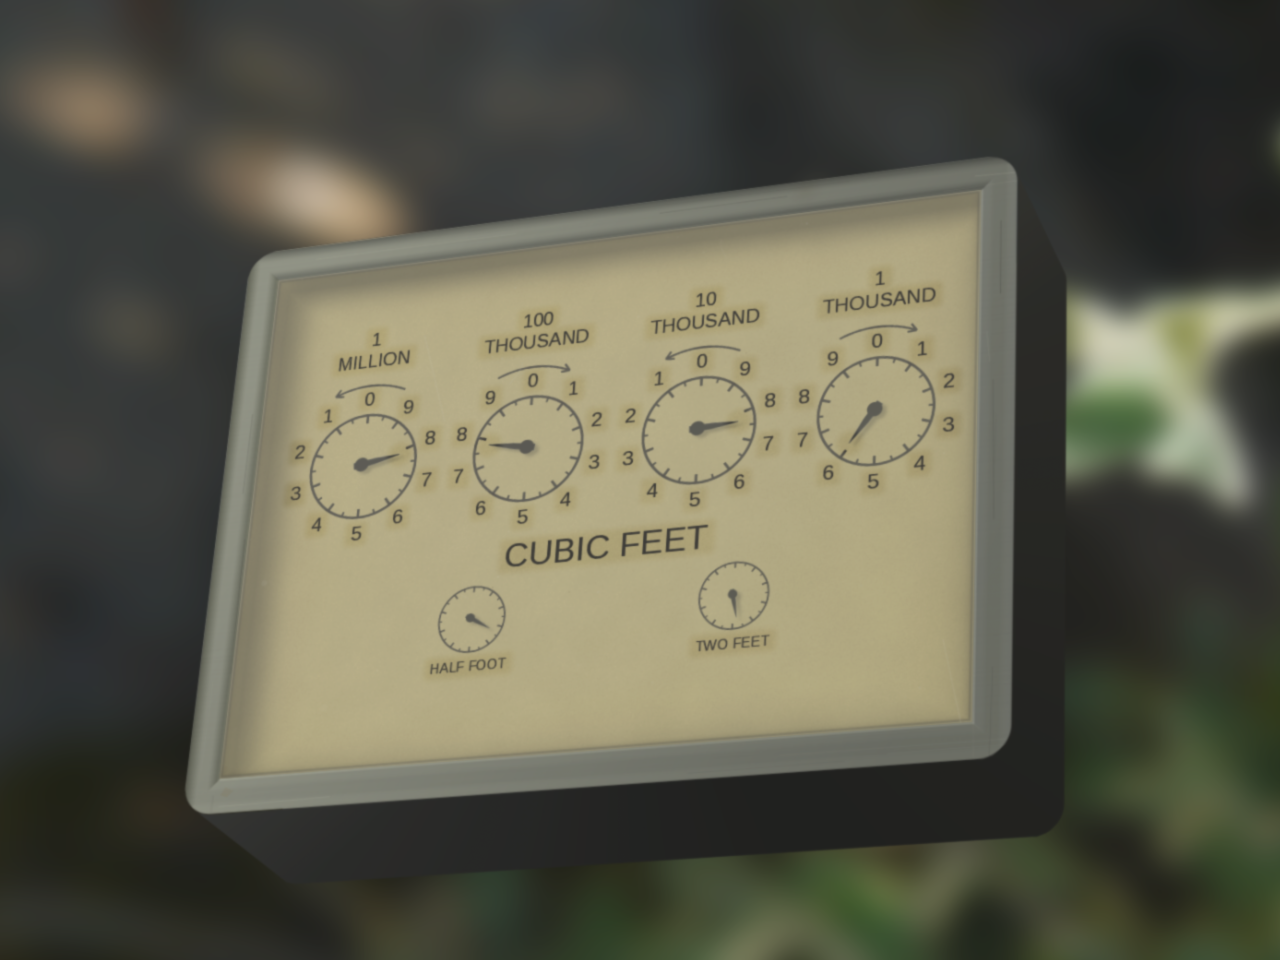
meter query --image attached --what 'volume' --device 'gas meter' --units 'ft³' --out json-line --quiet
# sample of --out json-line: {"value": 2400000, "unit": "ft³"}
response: {"value": 777600, "unit": "ft³"}
